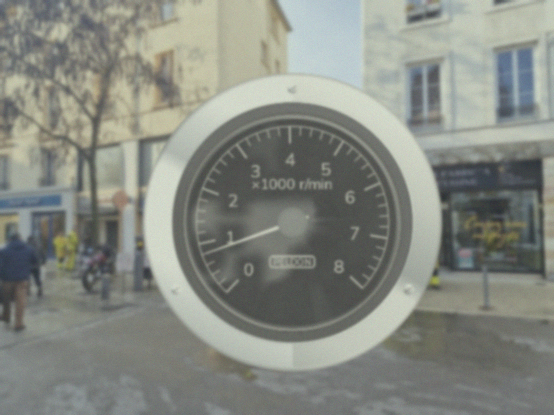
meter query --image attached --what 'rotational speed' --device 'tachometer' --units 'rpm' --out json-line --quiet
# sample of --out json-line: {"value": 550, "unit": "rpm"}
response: {"value": 800, "unit": "rpm"}
